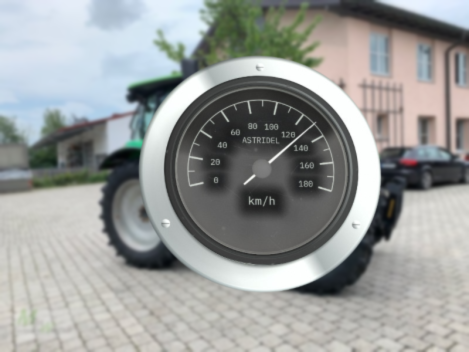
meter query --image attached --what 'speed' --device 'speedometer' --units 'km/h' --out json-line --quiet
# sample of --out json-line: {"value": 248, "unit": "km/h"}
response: {"value": 130, "unit": "km/h"}
